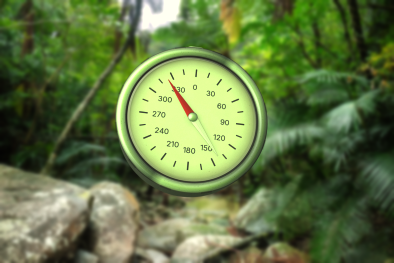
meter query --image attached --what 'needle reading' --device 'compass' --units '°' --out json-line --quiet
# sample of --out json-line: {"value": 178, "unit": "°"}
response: {"value": 322.5, "unit": "°"}
